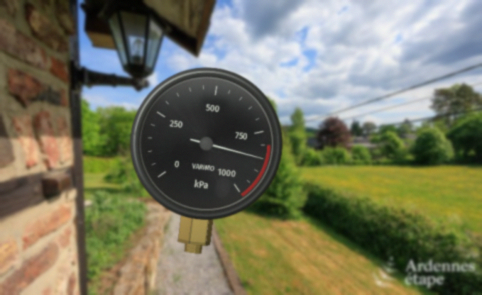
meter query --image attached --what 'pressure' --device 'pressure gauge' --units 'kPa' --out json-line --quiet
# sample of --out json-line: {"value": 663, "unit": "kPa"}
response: {"value": 850, "unit": "kPa"}
